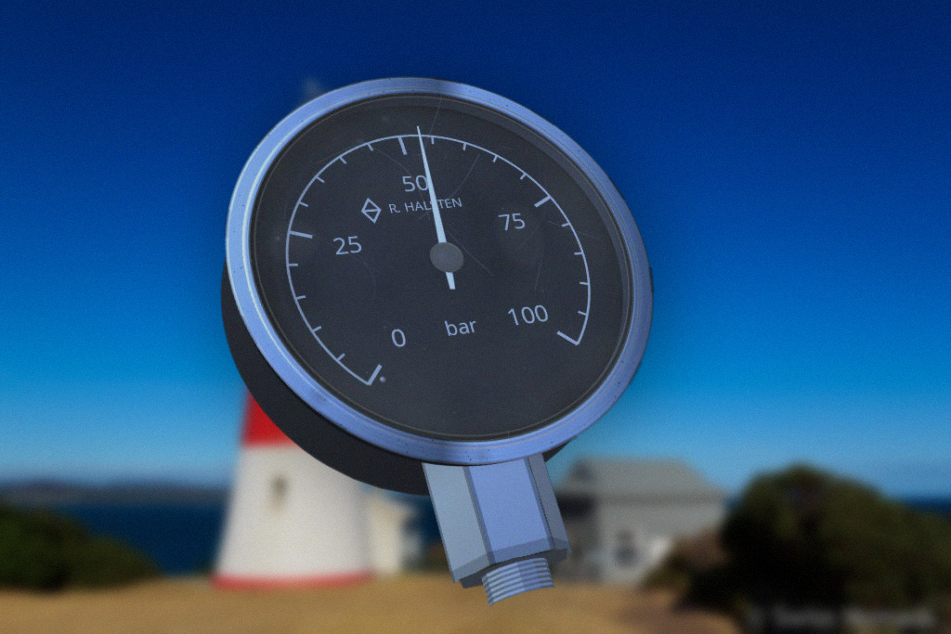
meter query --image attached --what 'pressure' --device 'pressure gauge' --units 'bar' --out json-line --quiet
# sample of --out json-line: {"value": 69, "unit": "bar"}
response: {"value": 52.5, "unit": "bar"}
